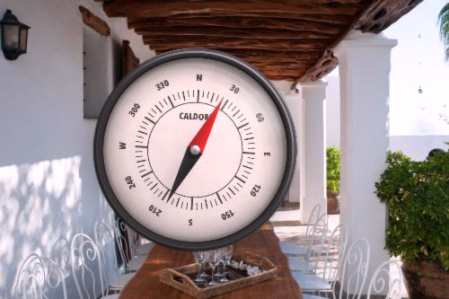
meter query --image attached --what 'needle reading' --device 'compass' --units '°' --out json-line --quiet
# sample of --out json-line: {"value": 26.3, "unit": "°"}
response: {"value": 25, "unit": "°"}
